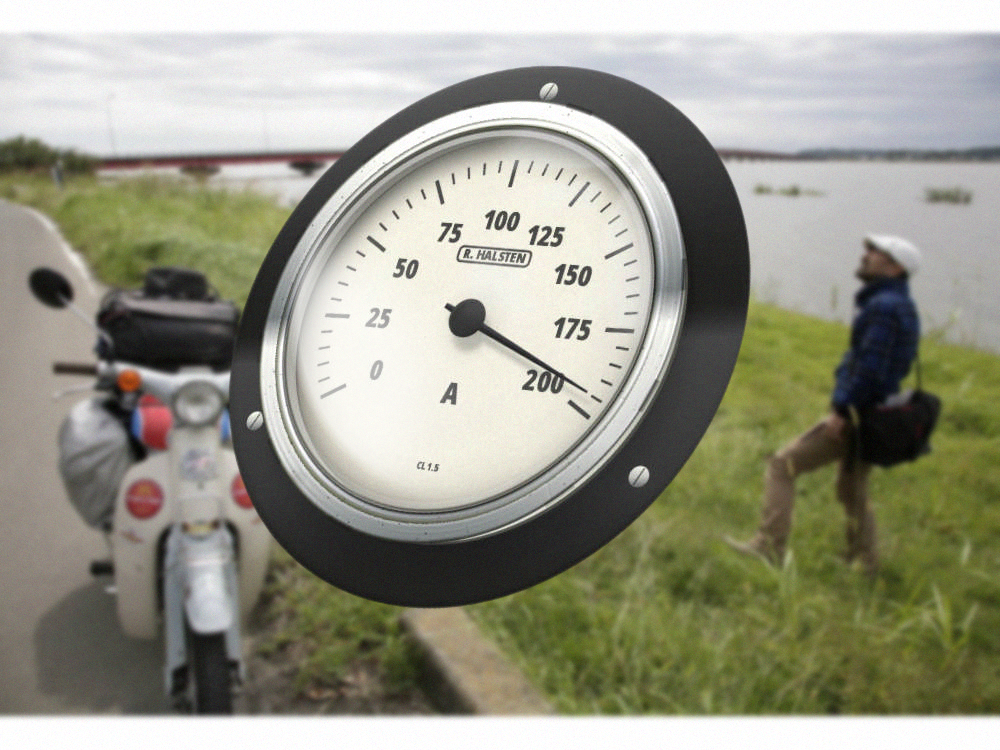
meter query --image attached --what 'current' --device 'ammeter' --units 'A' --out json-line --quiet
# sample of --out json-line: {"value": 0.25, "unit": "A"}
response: {"value": 195, "unit": "A"}
